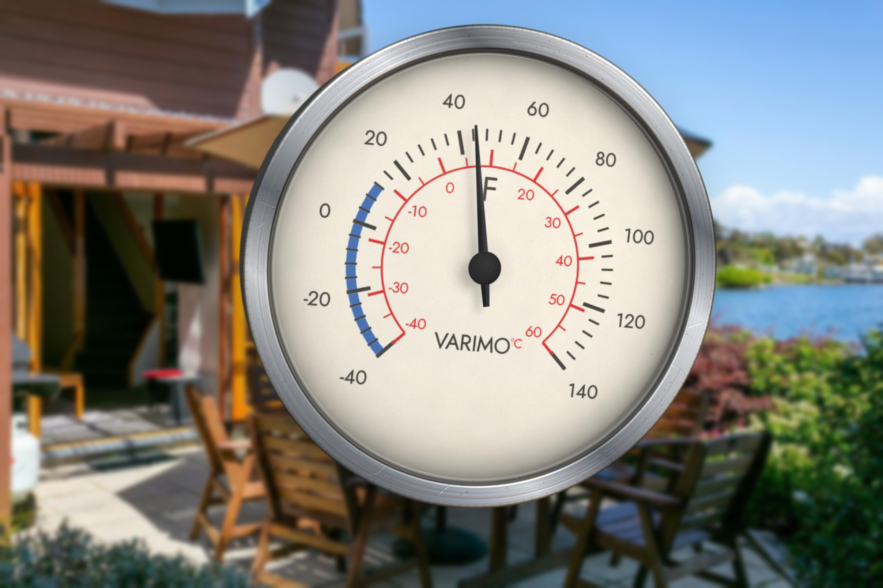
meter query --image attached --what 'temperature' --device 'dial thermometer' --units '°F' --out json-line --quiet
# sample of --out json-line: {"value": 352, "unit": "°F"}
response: {"value": 44, "unit": "°F"}
